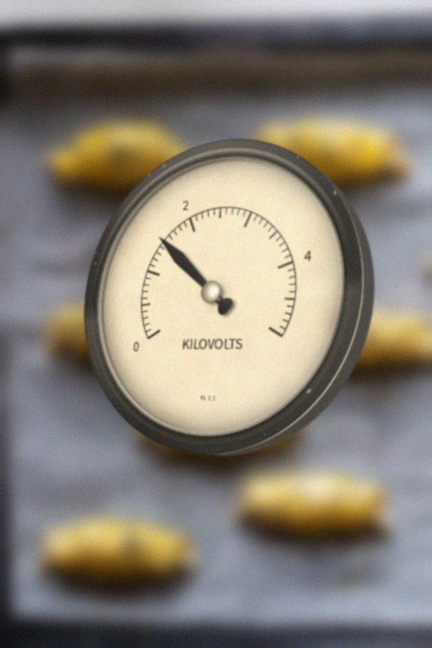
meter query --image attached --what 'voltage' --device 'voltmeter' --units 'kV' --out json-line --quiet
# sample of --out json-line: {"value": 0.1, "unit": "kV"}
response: {"value": 1.5, "unit": "kV"}
